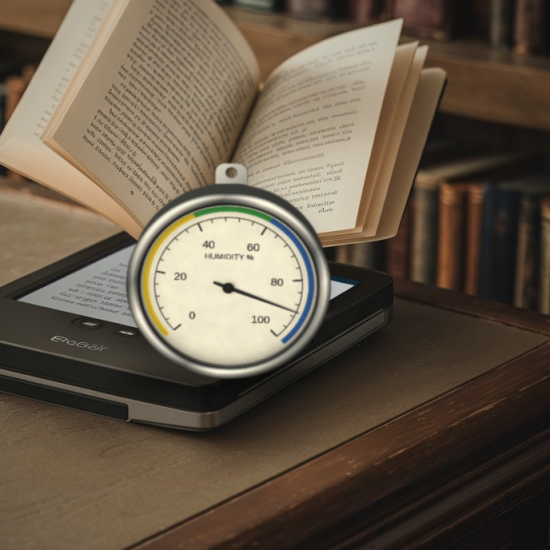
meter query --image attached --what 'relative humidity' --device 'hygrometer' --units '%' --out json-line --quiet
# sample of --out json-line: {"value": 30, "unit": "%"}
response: {"value": 90, "unit": "%"}
